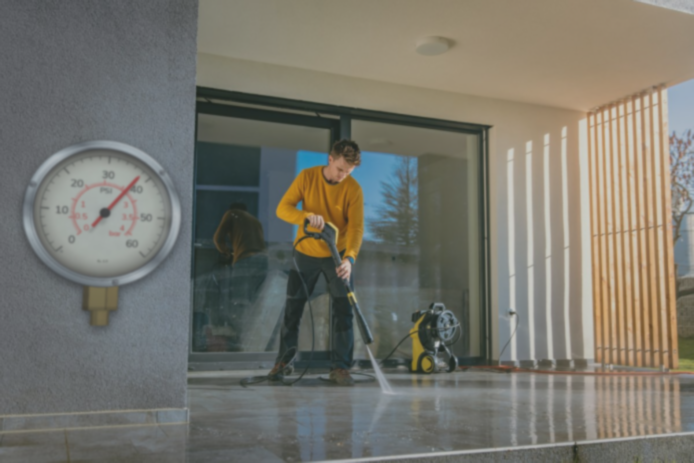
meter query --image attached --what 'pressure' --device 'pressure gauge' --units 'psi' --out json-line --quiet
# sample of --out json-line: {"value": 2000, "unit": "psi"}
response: {"value": 38, "unit": "psi"}
